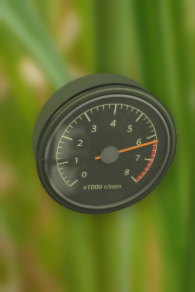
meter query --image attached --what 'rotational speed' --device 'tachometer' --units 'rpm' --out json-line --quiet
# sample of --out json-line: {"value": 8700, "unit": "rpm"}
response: {"value": 6200, "unit": "rpm"}
